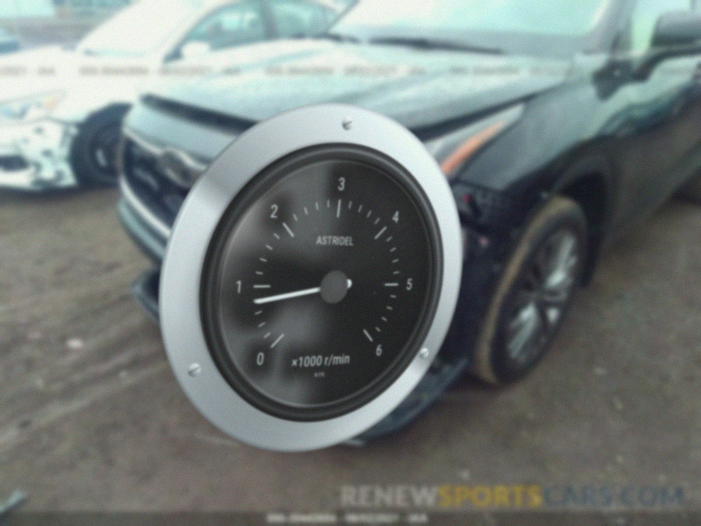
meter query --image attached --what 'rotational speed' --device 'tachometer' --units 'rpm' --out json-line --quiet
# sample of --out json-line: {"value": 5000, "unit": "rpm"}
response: {"value": 800, "unit": "rpm"}
